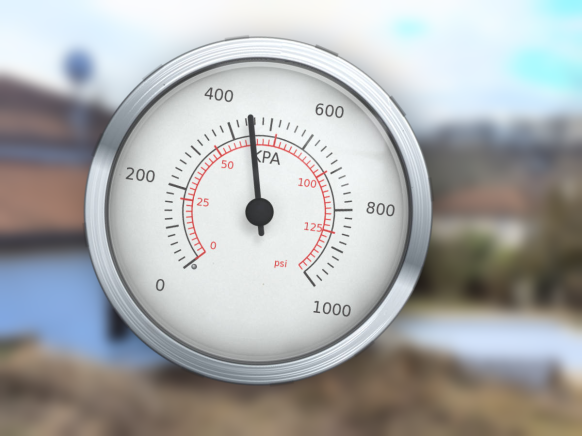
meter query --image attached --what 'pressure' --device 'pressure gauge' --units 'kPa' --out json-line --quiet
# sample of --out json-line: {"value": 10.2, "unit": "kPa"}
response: {"value": 450, "unit": "kPa"}
